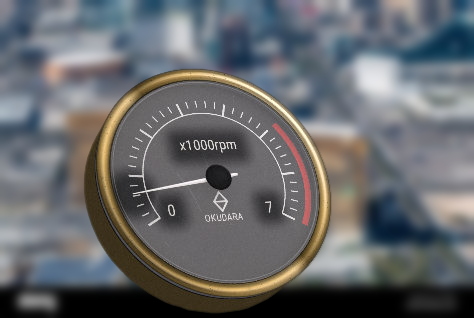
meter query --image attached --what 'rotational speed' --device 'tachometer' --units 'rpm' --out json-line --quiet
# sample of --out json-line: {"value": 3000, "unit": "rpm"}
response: {"value": 600, "unit": "rpm"}
